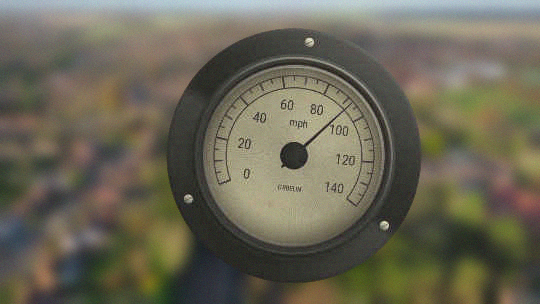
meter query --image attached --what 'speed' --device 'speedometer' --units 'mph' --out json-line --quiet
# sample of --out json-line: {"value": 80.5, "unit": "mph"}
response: {"value": 92.5, "unit": "mph"}
